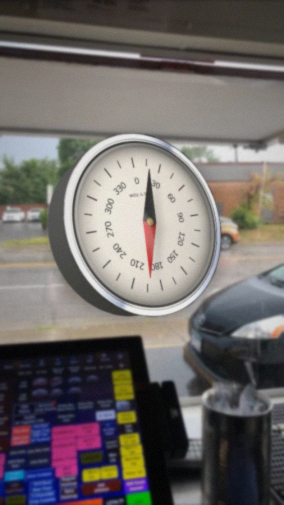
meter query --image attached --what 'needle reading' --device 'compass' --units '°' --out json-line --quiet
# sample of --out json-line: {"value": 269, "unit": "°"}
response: {"value": 195, "unit": "°"}
